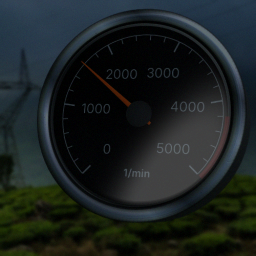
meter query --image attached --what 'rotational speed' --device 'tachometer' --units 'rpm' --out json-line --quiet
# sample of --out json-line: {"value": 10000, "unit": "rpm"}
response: {"value": 1600, "unit": "rpm"}
